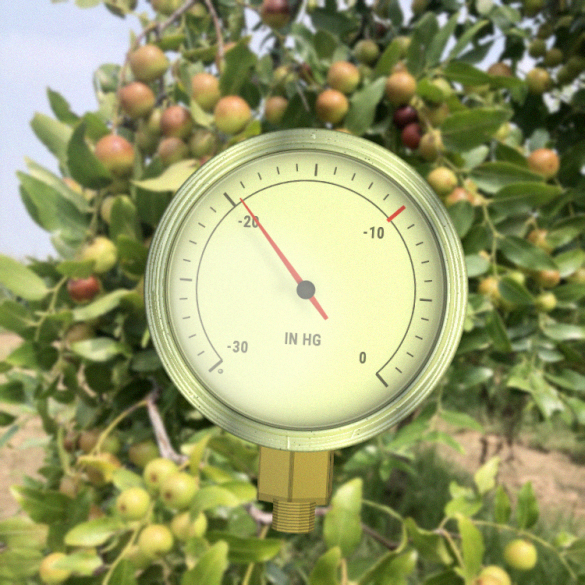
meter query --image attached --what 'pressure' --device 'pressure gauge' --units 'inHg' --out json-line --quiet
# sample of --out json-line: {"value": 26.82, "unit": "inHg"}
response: {"value": -19.5, "unit": "inHg"}
